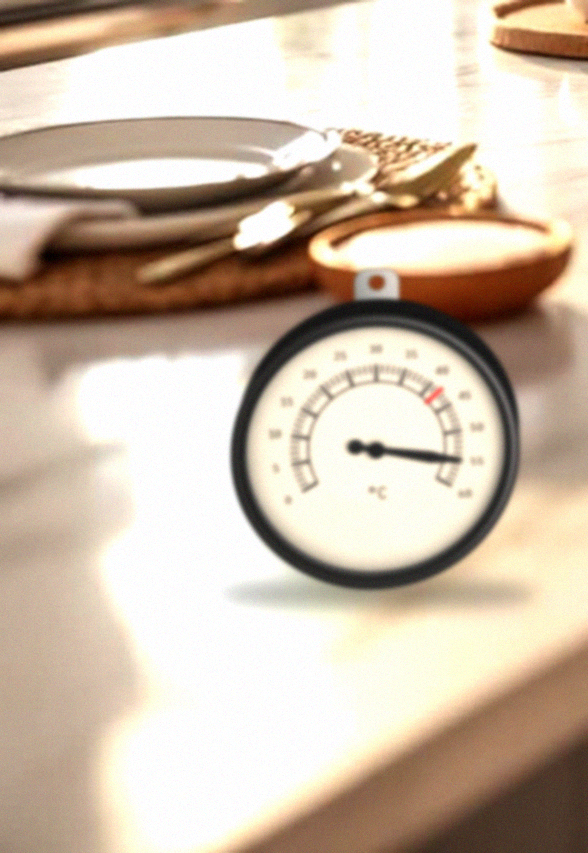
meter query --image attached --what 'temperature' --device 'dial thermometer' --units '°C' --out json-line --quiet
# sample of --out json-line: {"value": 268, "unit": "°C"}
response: {"value": 55, "unit": "°C"}
